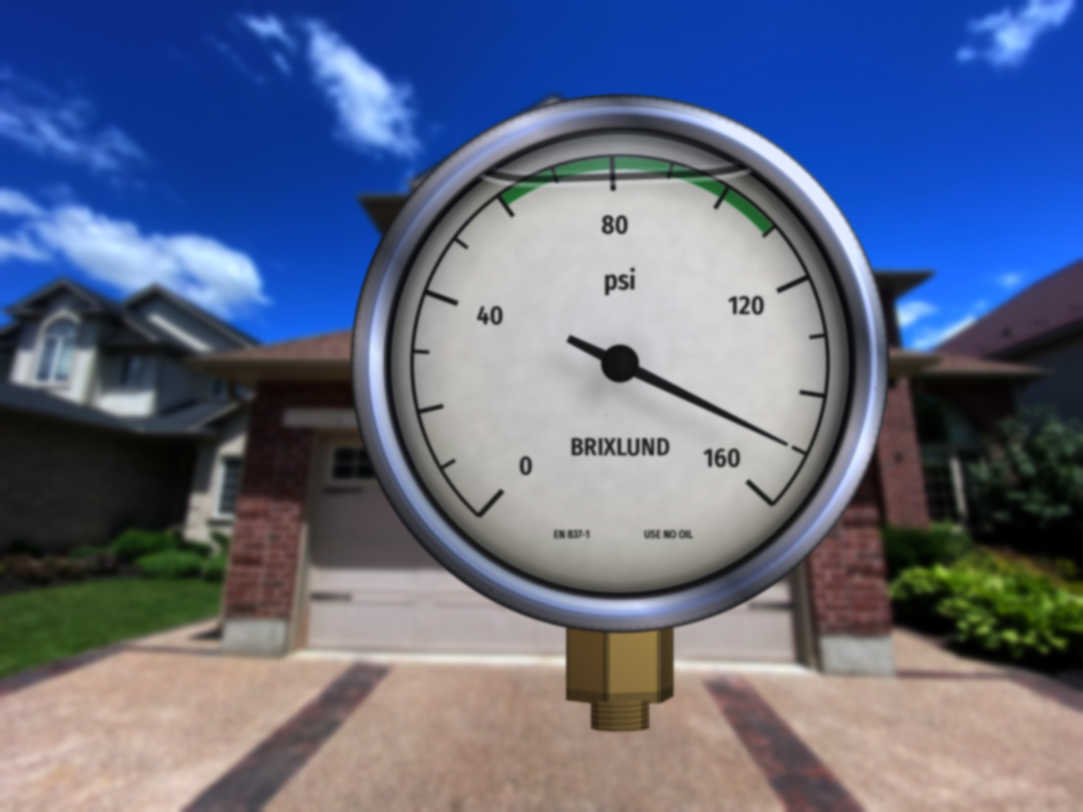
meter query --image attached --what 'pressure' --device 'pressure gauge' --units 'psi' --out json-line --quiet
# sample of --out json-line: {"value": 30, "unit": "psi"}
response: {"value": 150, "unit": "psi"}
